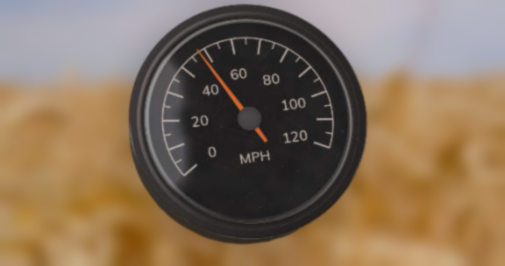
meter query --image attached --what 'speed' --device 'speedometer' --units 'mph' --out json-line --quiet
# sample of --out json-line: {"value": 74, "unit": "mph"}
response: {"value": 47.5, "unit": "mph"}
